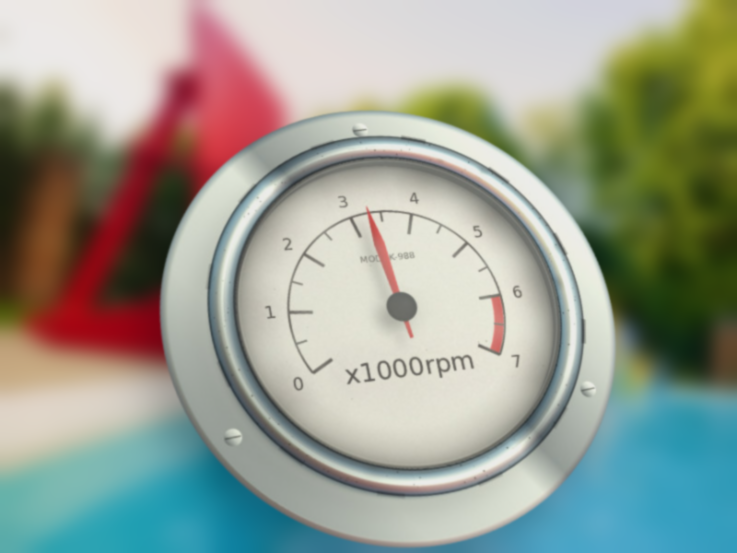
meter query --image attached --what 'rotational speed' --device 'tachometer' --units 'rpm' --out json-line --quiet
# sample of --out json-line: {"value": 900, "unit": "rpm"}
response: {"value": 3250, "unit": "rpm"}
